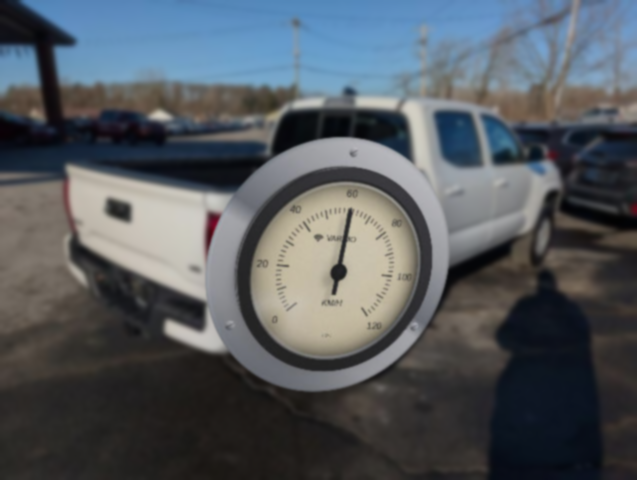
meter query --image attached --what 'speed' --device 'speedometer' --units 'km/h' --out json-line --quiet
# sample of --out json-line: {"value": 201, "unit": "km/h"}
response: {"value": 60, "unit": "km/h"}
